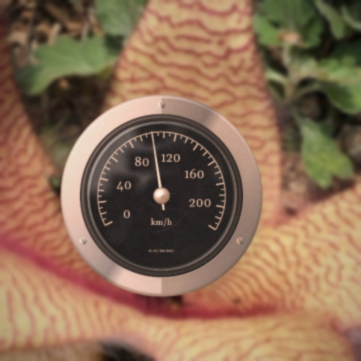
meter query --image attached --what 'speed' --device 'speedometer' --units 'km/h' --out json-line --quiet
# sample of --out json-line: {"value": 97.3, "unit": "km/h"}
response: {"value": 100, "unit": "km/h"}
